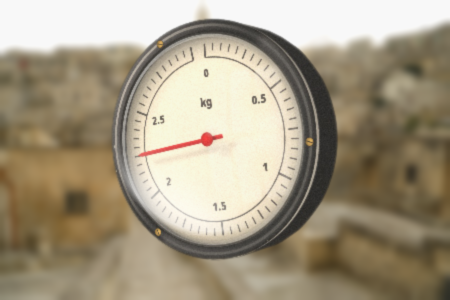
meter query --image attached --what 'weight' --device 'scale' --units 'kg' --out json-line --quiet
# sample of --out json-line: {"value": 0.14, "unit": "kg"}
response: {"value": 2.25, "unit": "kg"}
